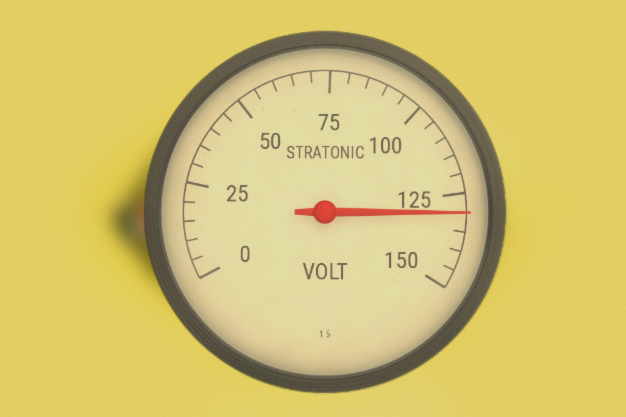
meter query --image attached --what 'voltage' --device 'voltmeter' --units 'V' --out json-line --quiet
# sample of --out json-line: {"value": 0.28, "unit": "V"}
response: {"value": 130, "unit": "V"}
